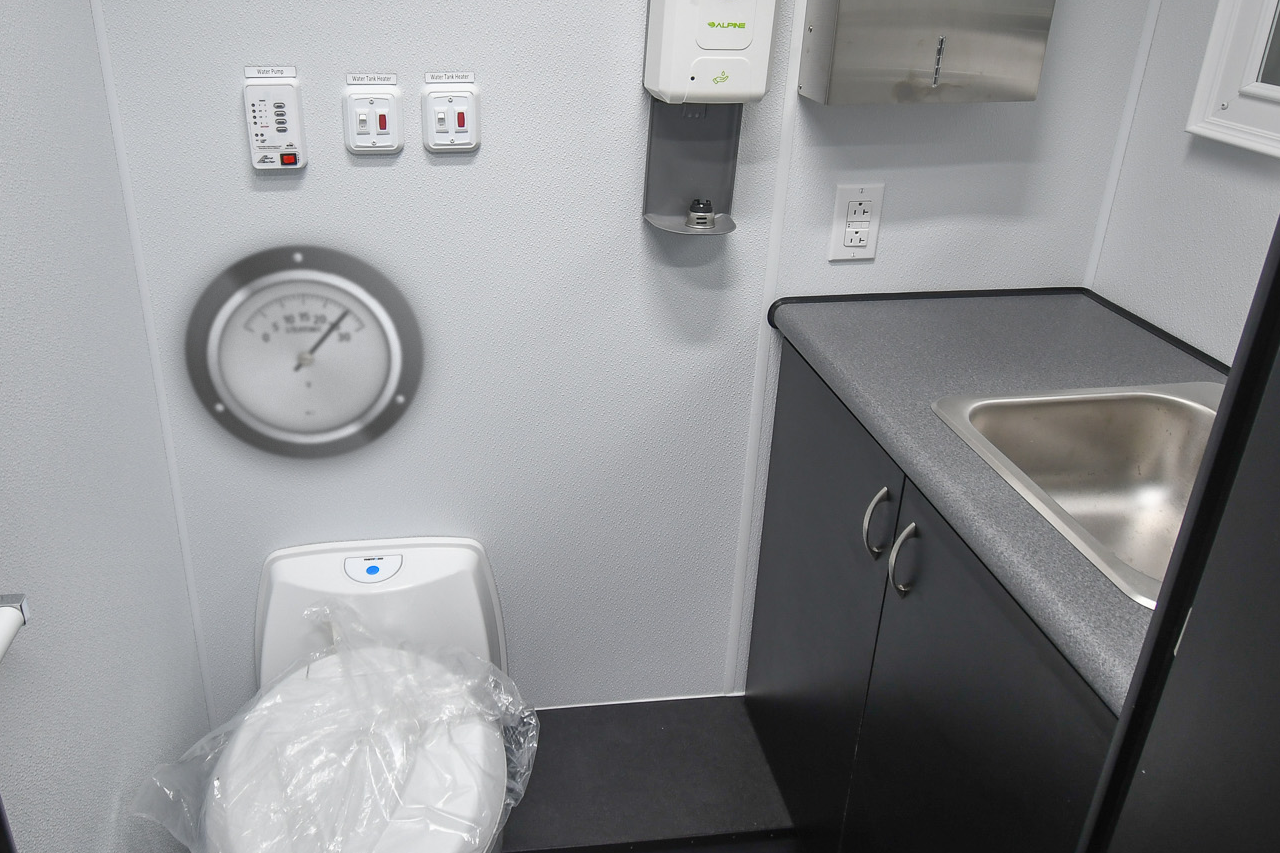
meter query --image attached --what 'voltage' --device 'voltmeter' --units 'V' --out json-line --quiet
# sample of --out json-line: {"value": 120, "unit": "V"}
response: {"value": 25, "unit": "V"}
